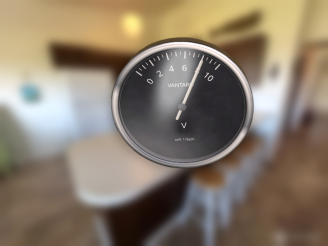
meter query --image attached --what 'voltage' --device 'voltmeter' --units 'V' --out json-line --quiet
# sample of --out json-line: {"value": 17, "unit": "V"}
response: {"value": 8, "unit": "V"}
